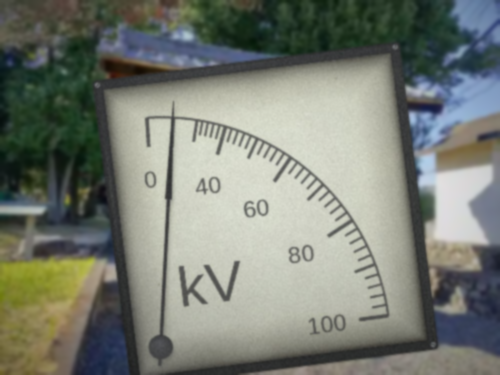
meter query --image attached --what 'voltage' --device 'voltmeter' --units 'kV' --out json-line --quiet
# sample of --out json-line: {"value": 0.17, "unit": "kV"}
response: {"value": 20, "unit": "kV"}
